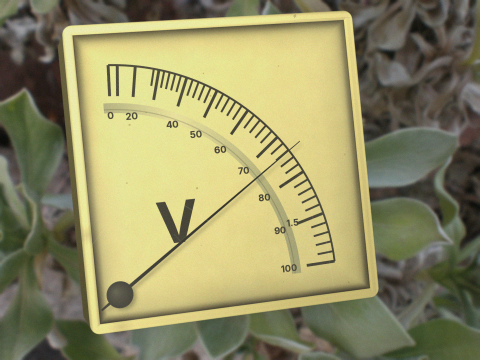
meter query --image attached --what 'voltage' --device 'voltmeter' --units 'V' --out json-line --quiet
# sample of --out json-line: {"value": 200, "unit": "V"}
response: {"value": 74, "unit": "V"}
